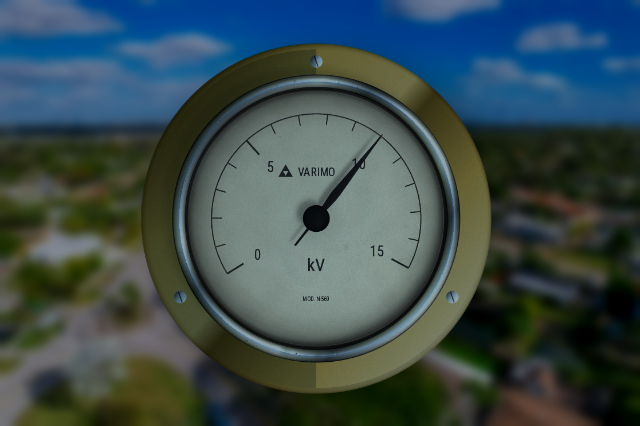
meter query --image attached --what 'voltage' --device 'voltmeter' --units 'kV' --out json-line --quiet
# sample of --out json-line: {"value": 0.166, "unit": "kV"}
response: {"value": 10, "unit": "kV"}
